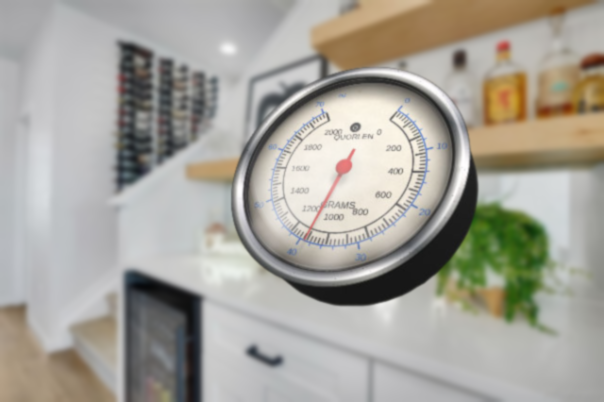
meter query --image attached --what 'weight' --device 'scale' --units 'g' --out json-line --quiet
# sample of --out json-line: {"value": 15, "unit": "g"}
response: {"value": 1100, "unit": "g"}
